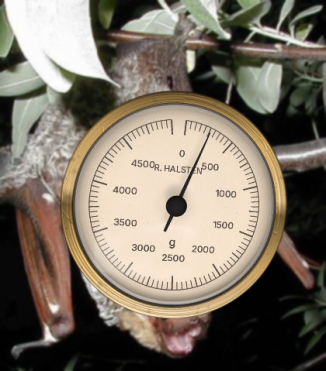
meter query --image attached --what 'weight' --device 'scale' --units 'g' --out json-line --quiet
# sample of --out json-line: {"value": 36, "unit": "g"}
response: {"value": 250, "unit": "g"}
